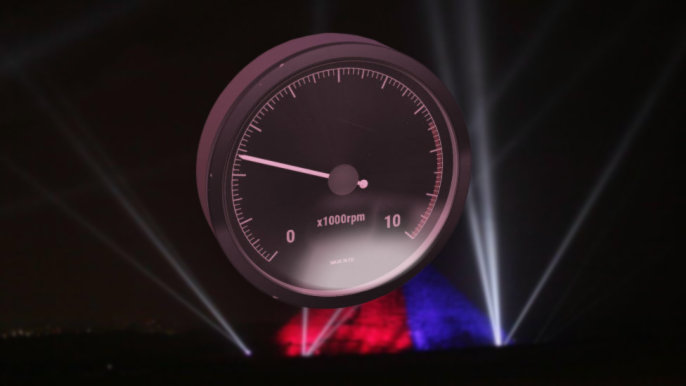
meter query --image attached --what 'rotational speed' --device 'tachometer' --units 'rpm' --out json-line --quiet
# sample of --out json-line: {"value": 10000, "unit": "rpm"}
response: {"value": 2400, "unit": "rpm"}
